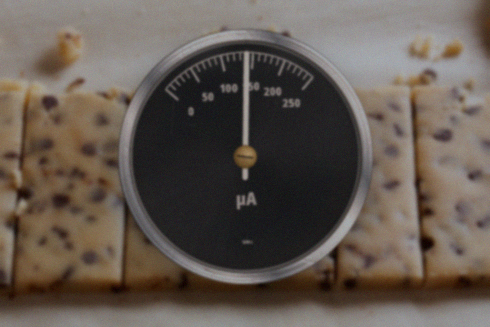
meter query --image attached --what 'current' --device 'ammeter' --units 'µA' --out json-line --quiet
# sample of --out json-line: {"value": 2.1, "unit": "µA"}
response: {"value": 140, "unit": "µA"}
